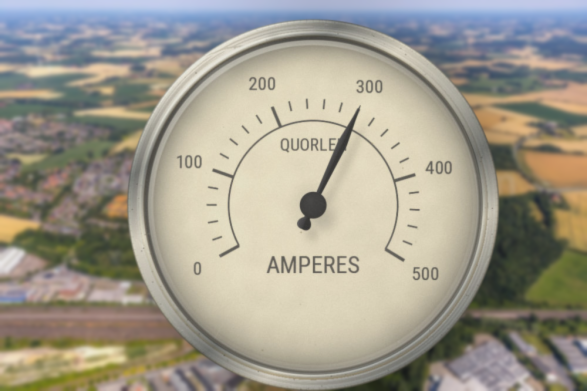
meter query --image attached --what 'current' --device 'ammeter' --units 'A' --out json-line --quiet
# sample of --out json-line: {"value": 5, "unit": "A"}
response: {"value": 300, "unit": "A"}
